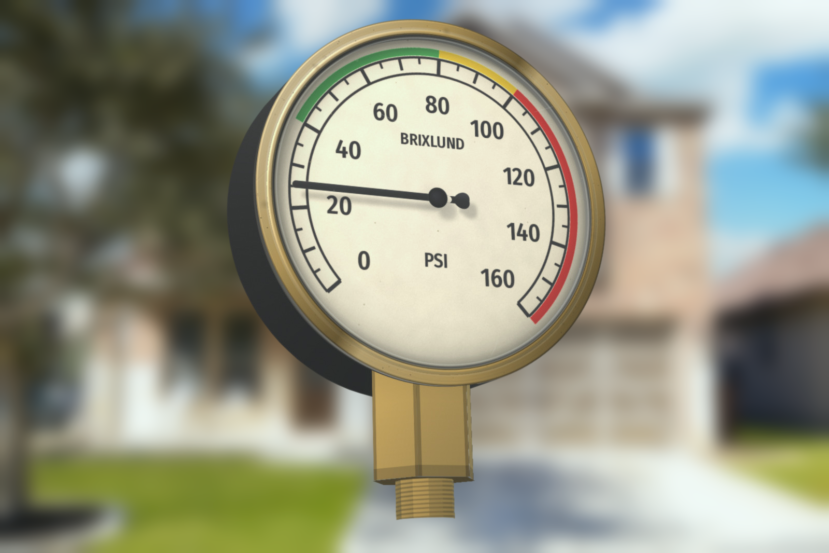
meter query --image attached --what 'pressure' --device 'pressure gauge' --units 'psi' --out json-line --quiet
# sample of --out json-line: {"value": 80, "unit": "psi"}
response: {"value": 25, "unit": "psi"}
